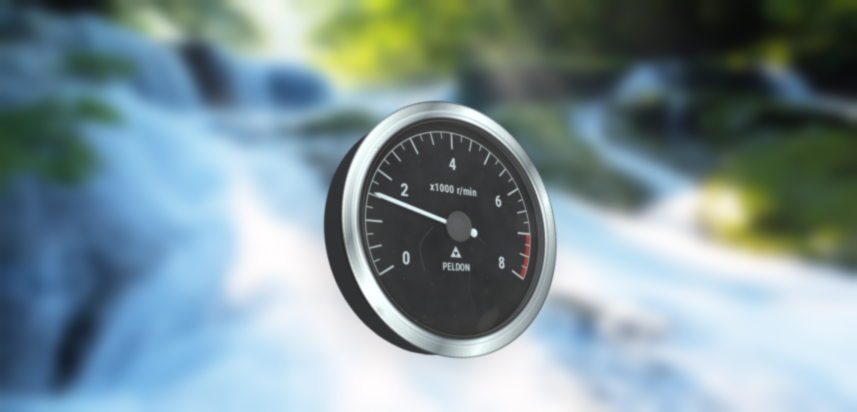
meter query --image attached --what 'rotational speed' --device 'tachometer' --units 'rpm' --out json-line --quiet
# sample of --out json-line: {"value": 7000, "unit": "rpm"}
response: {"value": 1500, "unit": "rpm"}
